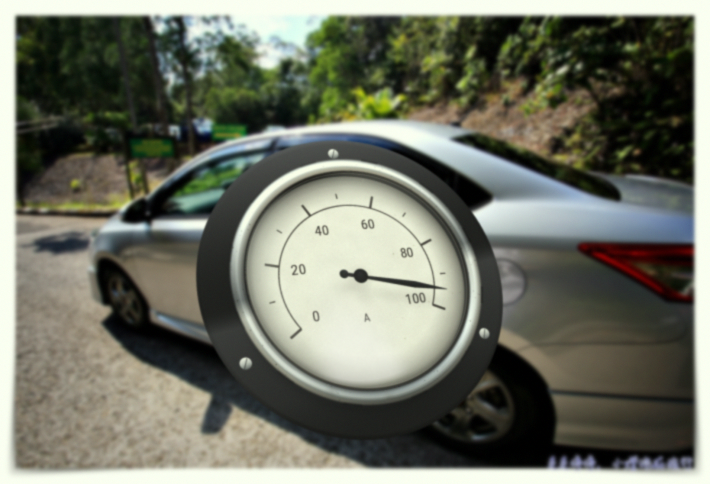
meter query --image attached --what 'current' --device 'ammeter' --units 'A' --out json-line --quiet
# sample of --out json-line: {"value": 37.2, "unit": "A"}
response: {"value": 95, "unit": "A"}
